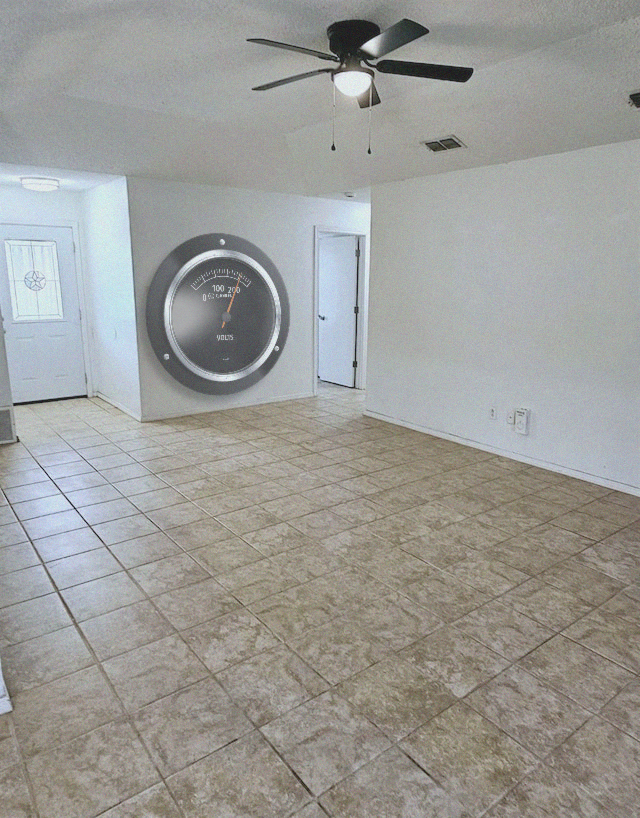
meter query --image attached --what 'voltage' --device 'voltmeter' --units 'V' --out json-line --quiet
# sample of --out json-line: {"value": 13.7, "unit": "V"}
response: {"value": 200, "unit": "V"}
